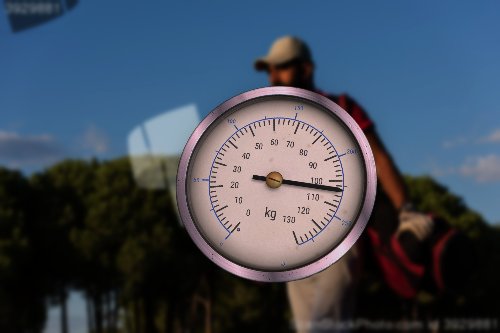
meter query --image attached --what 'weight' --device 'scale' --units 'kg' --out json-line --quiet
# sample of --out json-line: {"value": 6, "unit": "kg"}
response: {"value": 104, "unit": "kg"}
